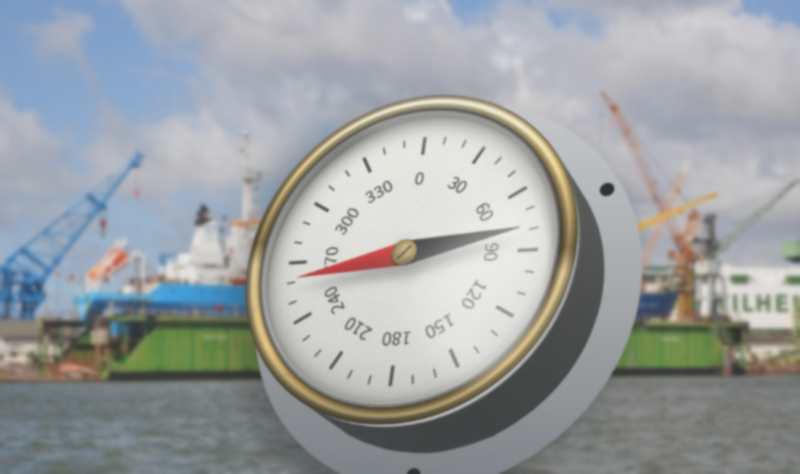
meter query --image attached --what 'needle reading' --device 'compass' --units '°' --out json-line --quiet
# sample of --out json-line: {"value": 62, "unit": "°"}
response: {"value": 260, "unit": "°"}
